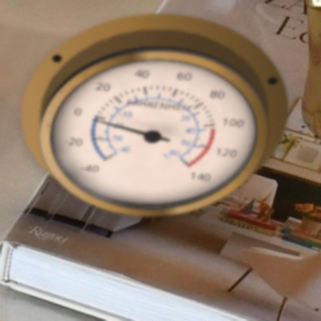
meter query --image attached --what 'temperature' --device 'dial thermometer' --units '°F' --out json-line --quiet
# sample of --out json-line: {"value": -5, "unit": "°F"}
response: {"value": 0, "unit": "°F"}
